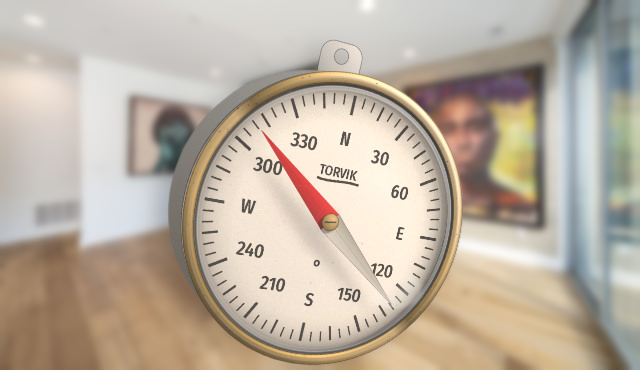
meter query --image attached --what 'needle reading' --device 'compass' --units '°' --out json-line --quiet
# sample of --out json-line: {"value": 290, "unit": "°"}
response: {"value": 310, "unit": "°"}
